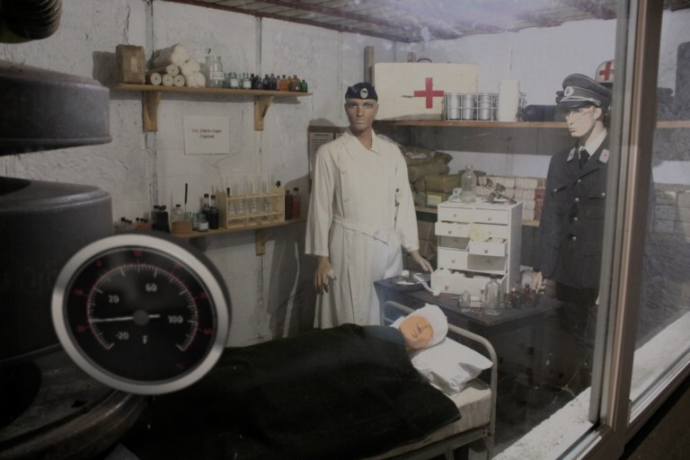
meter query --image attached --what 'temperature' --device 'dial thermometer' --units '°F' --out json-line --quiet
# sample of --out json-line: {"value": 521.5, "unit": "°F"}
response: {"value": 0, "unit": "°F"}
